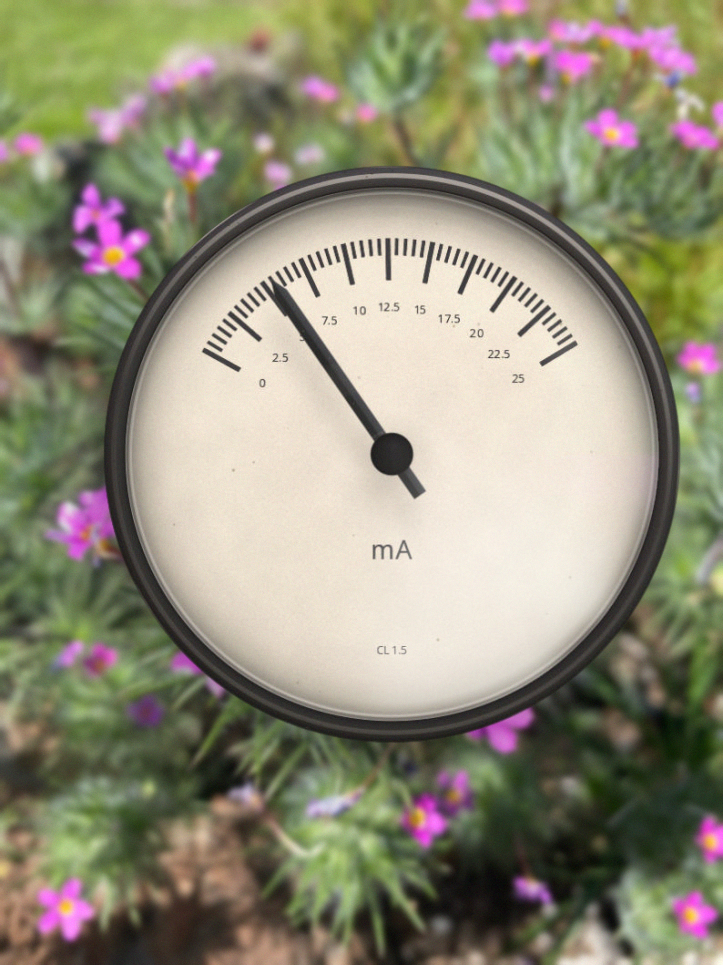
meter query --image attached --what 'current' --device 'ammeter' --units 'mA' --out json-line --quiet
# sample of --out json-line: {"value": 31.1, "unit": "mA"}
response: {"value": 5.5, "unit": "mA"}
